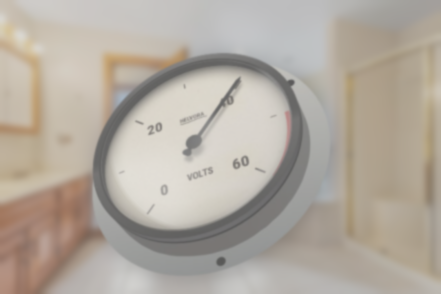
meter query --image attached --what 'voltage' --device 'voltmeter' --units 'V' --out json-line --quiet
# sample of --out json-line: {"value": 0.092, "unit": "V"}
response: {"value": 40, "unit": "V"}
